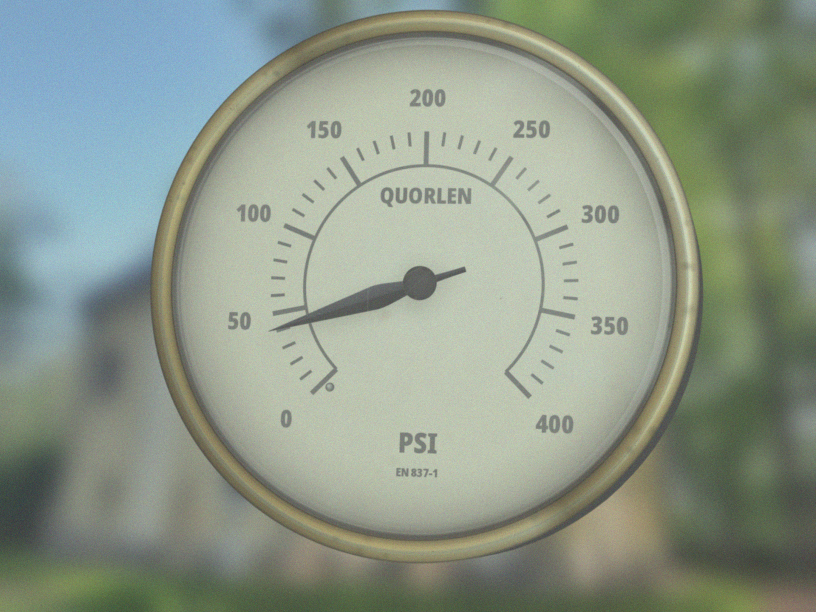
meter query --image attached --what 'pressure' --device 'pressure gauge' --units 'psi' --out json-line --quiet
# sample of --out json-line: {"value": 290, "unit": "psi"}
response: {"value": 40, "unit": "psi"}
